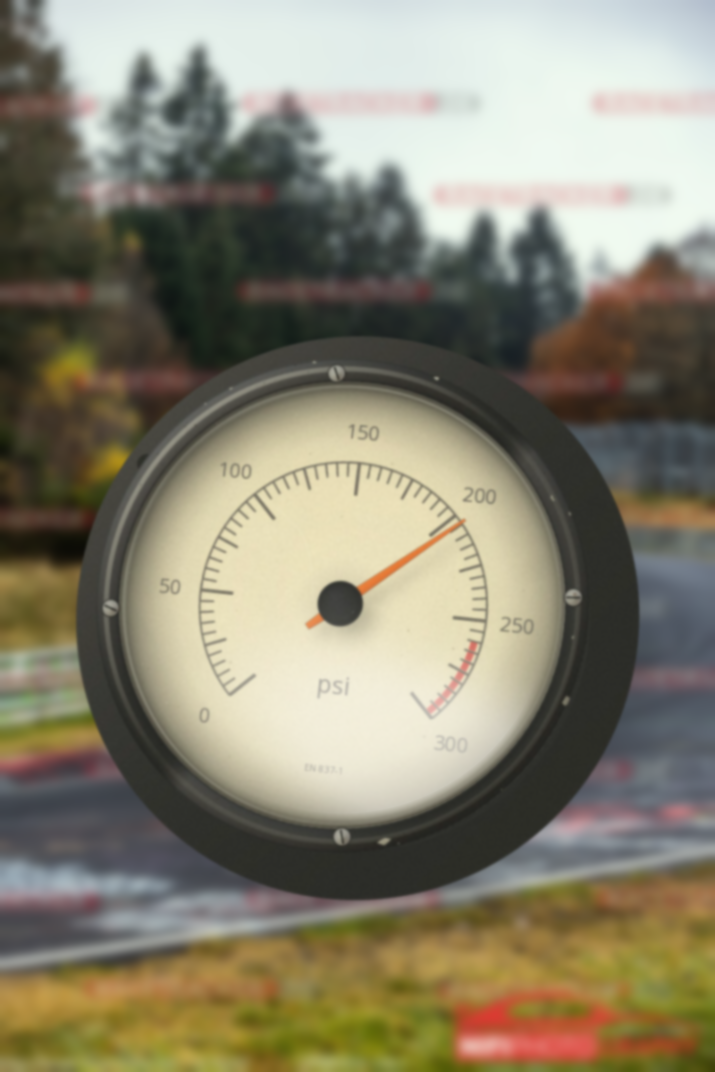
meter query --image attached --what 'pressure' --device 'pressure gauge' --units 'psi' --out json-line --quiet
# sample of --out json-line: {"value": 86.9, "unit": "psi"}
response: {"value": 205, "unit": "psi"}
